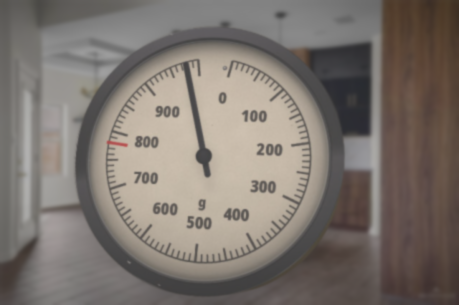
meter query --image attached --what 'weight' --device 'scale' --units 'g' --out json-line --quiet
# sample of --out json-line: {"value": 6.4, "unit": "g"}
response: {"value": 980, "unit": "g"}
